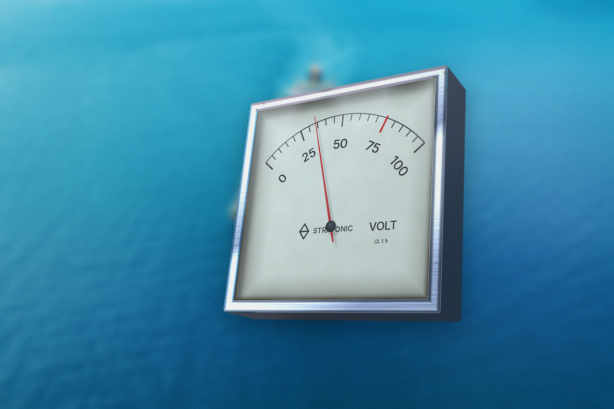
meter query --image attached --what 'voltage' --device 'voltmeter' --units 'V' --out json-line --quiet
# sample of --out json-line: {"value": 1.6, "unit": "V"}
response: {"value": 35, "unit": "V"}
